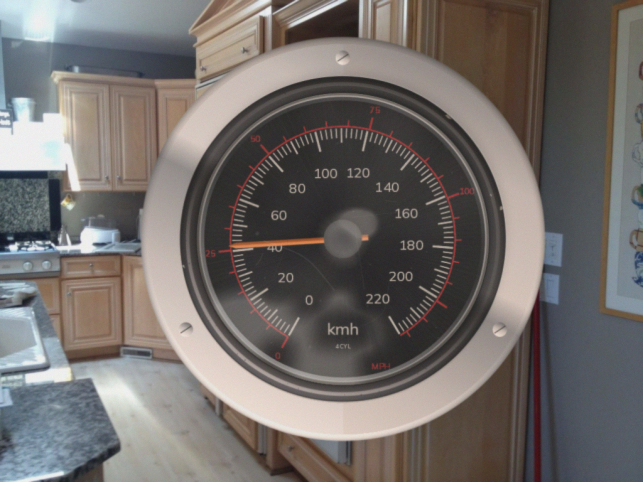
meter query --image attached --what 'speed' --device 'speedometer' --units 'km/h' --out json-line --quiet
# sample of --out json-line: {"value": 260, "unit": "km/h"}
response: {"value": 42, "unit": "km/h"}
